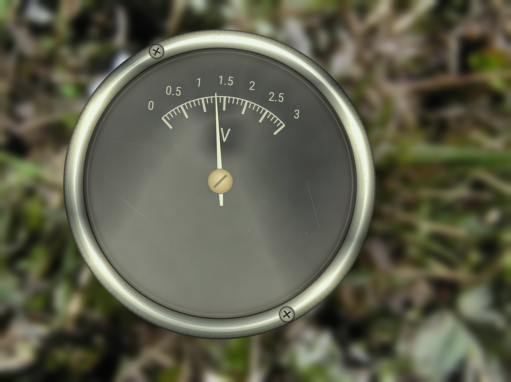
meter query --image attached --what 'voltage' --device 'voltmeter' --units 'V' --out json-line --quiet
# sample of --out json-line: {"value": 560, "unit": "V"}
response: {"value": 1.3, "unit": "V"}
